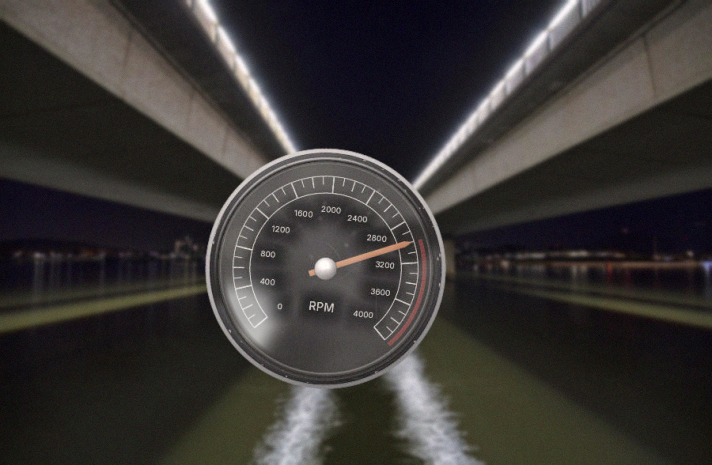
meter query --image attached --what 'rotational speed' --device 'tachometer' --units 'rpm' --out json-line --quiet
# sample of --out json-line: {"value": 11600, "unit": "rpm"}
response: {"value": 3000, "unit": "rpm"}
